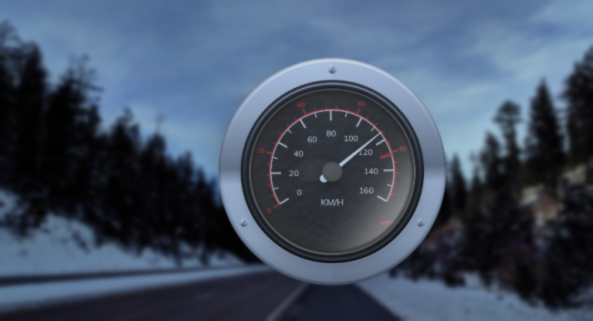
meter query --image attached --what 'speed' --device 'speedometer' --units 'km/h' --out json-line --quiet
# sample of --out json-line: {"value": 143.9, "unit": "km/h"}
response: {"value": 115, "unit": "km/h"}
